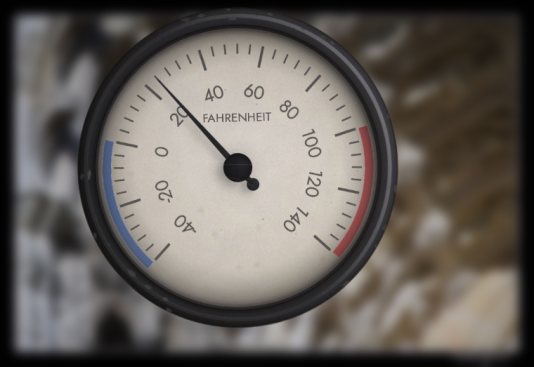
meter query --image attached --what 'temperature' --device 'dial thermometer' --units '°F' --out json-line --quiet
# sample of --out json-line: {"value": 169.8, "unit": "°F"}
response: {"value": 24, "unit": "°F"}
